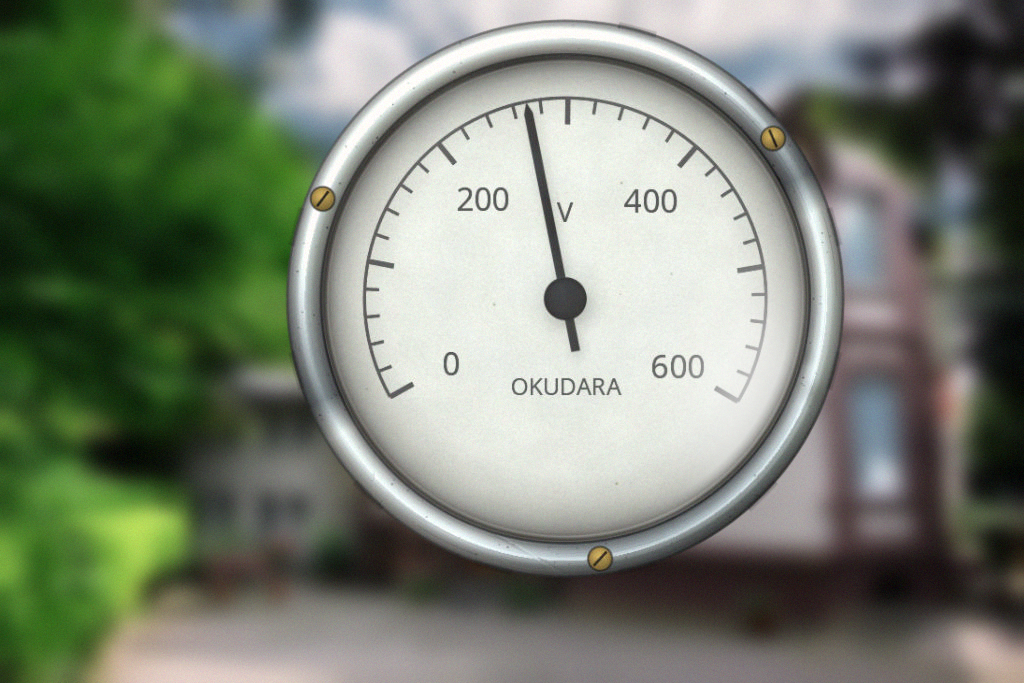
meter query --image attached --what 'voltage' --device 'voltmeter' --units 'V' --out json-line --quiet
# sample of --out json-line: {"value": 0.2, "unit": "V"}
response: {"value": 270, "unit": "V"}
